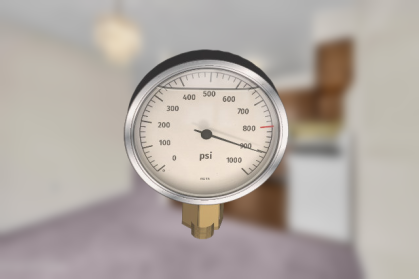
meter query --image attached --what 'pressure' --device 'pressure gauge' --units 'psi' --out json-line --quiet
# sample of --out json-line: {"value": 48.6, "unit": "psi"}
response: {"value": 900, "unit": "psi"}
